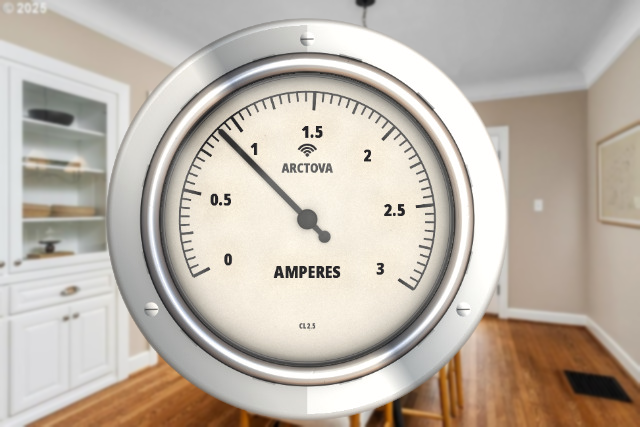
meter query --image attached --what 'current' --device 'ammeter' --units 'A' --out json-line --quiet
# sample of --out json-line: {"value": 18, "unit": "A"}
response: {"value": 0.9, "unit": "A"}
